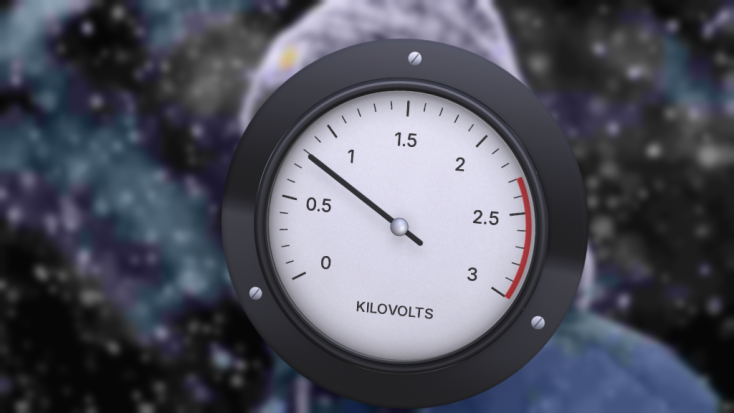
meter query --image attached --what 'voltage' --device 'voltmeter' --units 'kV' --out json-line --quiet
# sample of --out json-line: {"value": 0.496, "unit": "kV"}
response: {"value": 0.8, "unit": "kV"}
